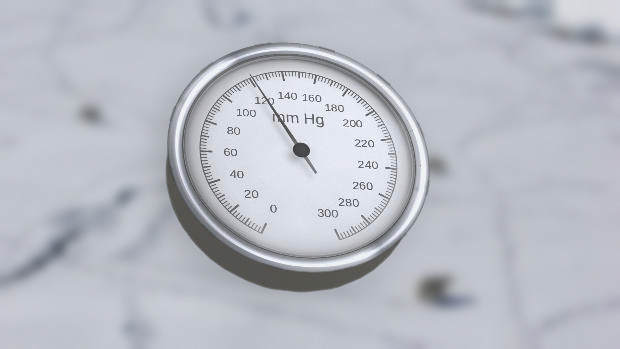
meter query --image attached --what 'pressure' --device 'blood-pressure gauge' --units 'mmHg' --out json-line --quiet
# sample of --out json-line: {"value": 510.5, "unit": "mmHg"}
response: {"value": 120, "unit": "mmHg"}
